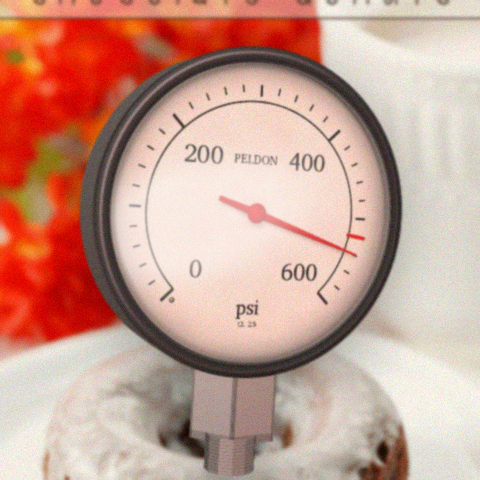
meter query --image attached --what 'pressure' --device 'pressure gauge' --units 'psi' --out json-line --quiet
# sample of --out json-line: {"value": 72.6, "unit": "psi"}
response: {"value": 540, "unit": "psi"}
